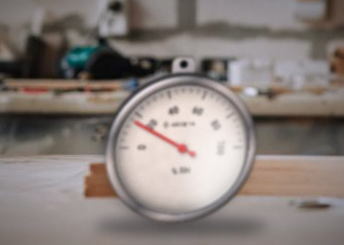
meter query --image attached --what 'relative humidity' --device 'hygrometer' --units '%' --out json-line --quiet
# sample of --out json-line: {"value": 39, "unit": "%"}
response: {"value": 16, "unit": "%"}
